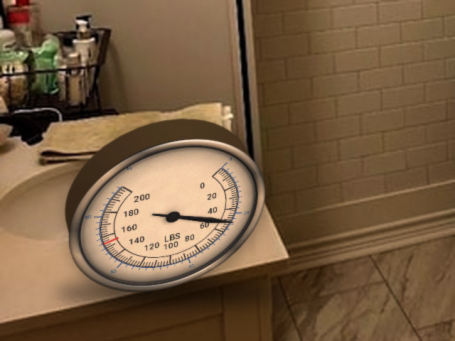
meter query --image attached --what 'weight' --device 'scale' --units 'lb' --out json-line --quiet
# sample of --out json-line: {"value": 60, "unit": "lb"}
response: {"value": 50, "unit": "lb"}
